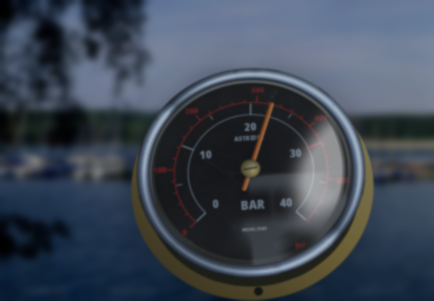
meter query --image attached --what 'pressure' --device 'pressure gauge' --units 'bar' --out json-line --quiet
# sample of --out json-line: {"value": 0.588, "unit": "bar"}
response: {"value": 22.5, "unit": "bar"}
